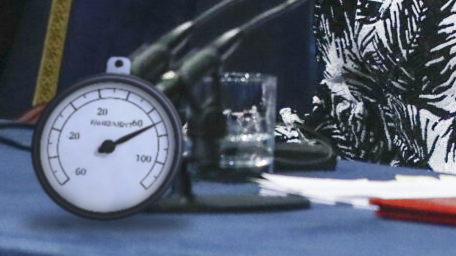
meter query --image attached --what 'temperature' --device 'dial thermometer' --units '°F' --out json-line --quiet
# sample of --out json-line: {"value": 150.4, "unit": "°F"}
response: {"value": 70, "unit": "°F"}
